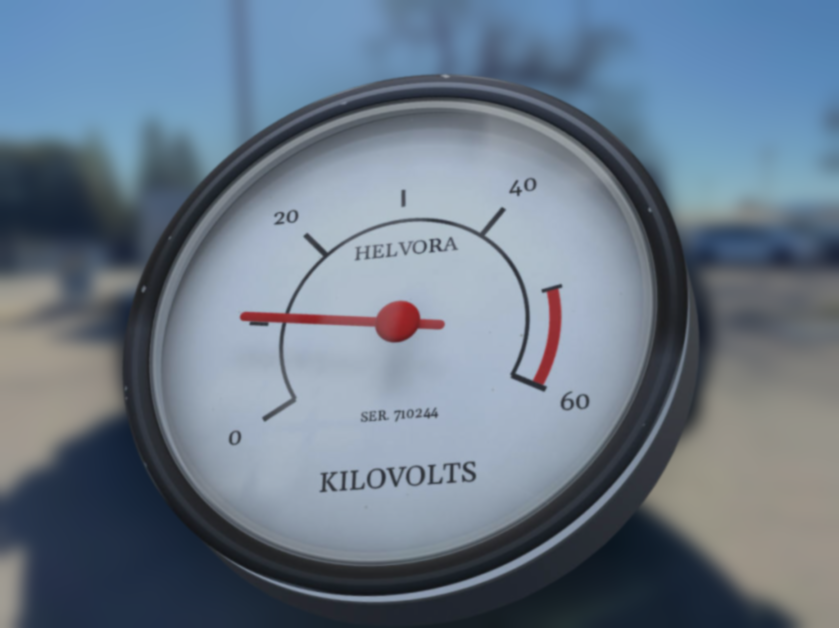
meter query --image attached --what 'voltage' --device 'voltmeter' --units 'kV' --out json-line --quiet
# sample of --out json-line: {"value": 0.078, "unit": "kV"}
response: {"value": 10, "unit": "kV"}
